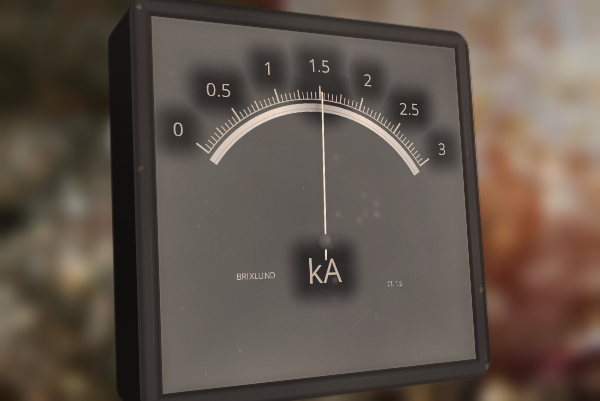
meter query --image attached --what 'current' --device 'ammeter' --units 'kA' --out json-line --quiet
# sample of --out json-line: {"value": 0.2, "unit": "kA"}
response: {"value": 1.5, "unit": "kA"}
